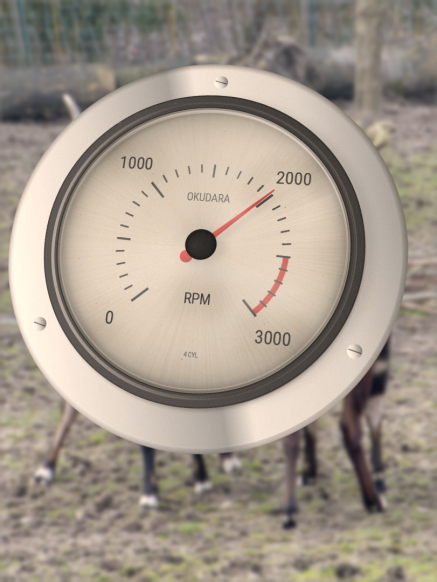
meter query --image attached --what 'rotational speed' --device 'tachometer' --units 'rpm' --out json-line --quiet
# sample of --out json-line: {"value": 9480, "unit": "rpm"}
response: {"value": 2000, "unit": "rpm"}
